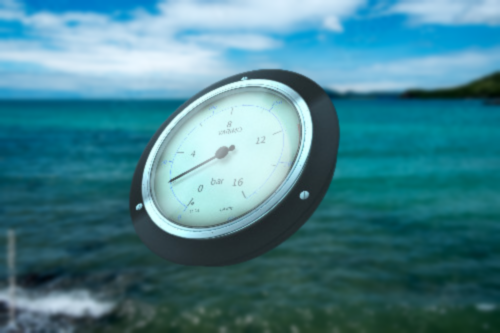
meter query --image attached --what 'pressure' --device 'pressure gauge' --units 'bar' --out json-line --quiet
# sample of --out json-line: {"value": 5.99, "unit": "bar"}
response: {"value": 2, "unit": "bar"}
